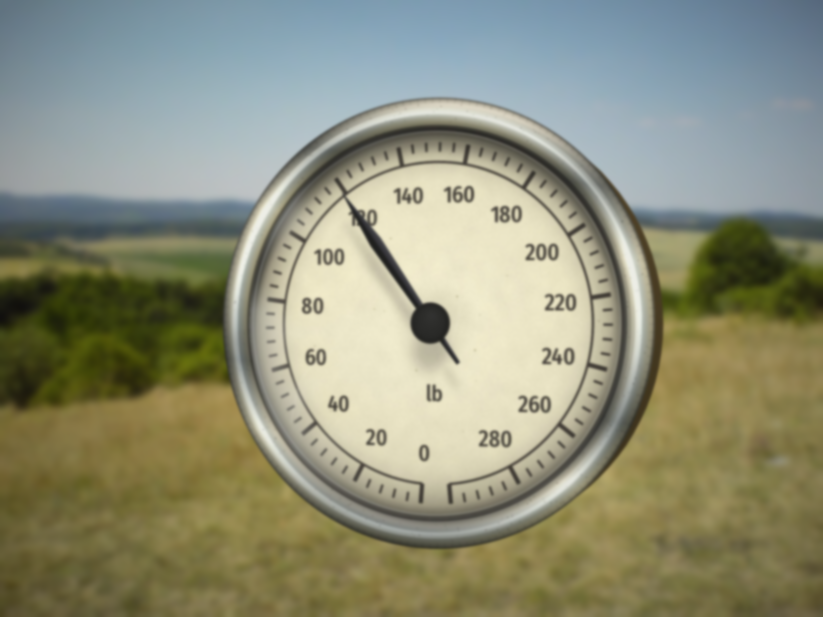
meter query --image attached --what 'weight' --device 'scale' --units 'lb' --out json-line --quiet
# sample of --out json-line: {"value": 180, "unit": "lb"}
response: {"value": 120, "unit": "lb"}
